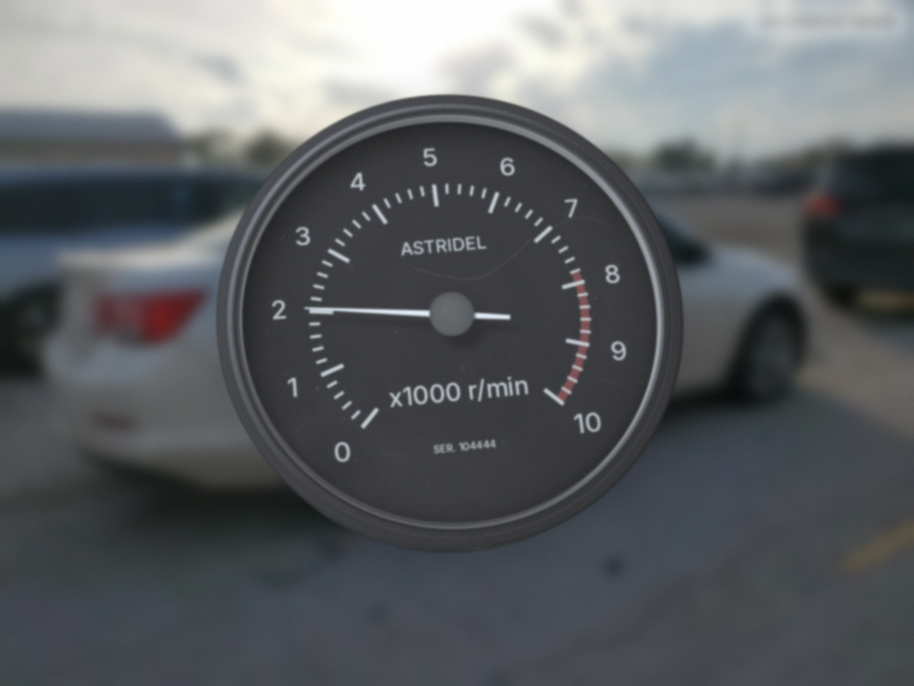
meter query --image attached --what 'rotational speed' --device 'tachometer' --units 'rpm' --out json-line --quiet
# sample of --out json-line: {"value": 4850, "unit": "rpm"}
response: {"value": 2000, "unit": "rpm"}
